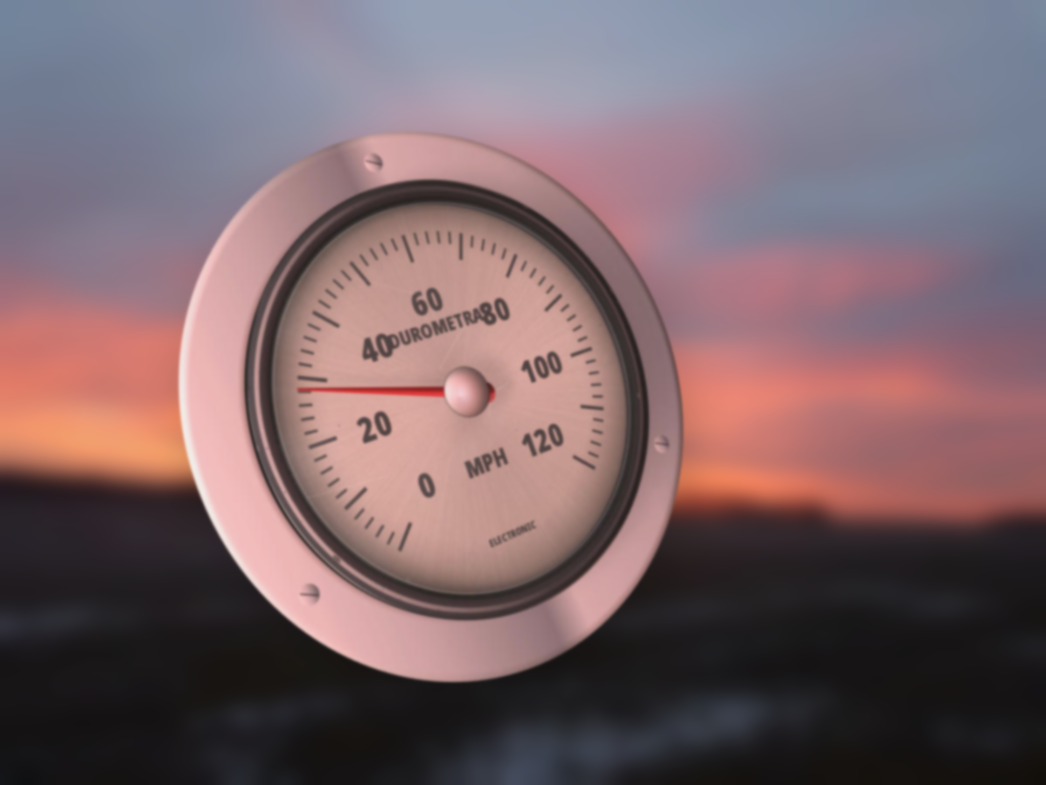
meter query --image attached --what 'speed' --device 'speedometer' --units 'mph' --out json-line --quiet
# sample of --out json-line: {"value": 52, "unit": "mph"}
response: {"value": 28, "unit": "mph"}
